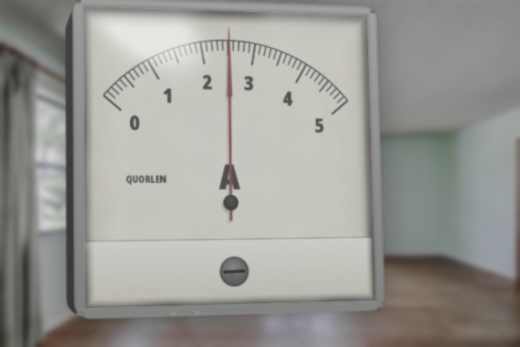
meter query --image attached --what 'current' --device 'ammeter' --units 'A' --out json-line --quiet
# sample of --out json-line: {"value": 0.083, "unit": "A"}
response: {"value": 2.5, "unit": "A"}
